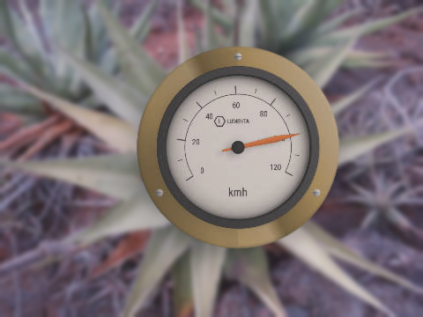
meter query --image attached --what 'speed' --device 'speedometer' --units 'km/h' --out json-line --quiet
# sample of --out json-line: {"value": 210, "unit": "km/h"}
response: {"value": 100, "unit": "km/h"}
